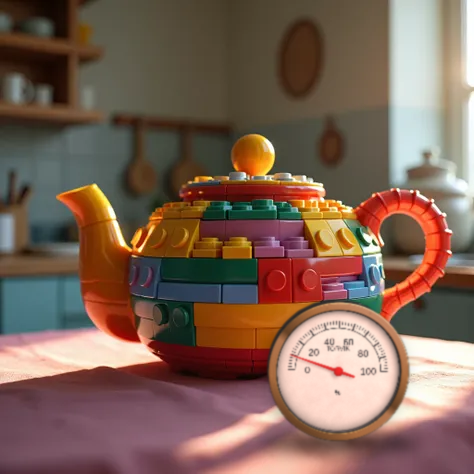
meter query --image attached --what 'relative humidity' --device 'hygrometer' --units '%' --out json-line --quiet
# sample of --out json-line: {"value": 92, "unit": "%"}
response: {"value": 10, "unit": "%"}
